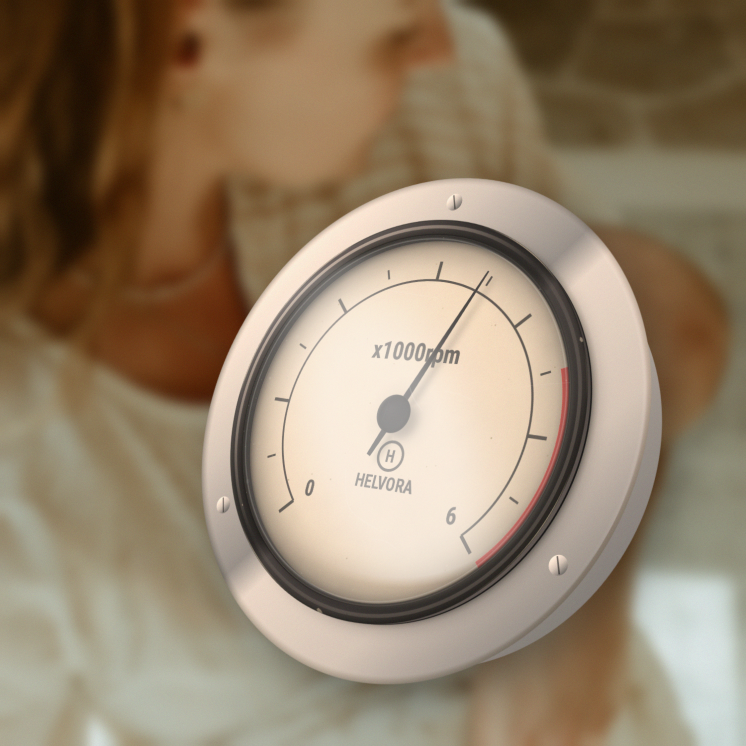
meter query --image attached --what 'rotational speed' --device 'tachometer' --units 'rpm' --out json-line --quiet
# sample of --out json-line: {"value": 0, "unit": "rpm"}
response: {"value": 3500, "unit": "rpm"}
